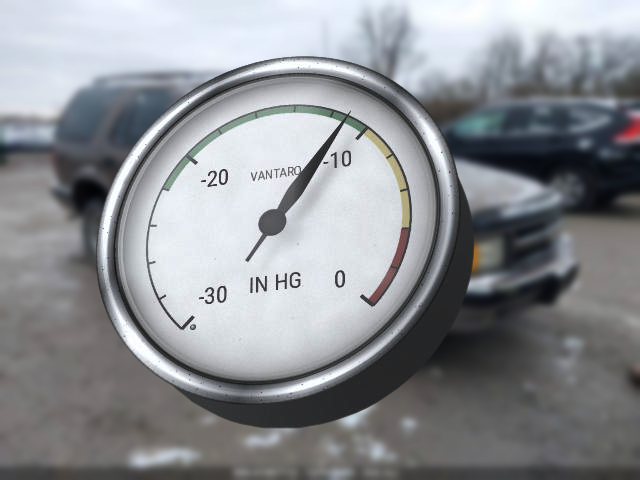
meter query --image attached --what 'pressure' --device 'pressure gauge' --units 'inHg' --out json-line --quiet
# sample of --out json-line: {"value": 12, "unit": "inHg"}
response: {"value": -11, "unit": "inHg"}
